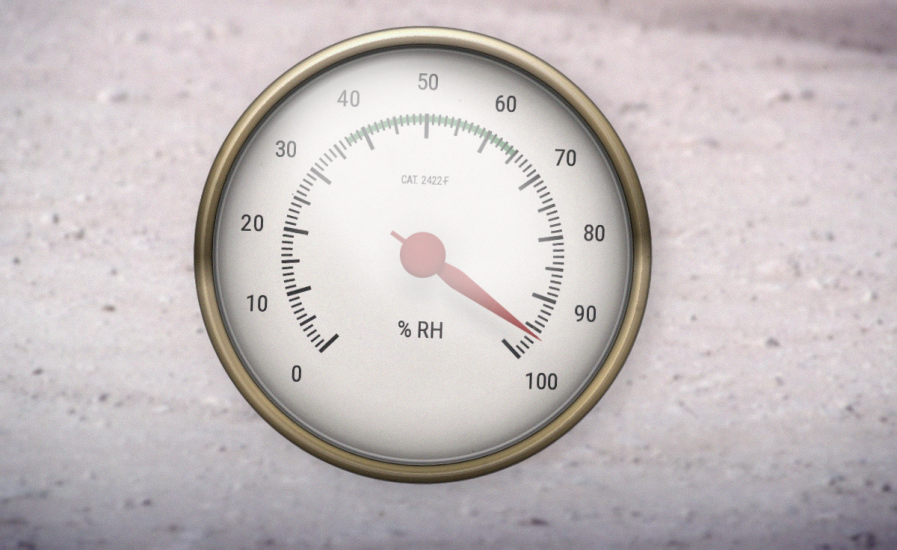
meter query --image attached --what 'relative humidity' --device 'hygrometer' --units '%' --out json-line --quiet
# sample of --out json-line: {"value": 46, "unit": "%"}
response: {"value": 96, "unit": "%"}
